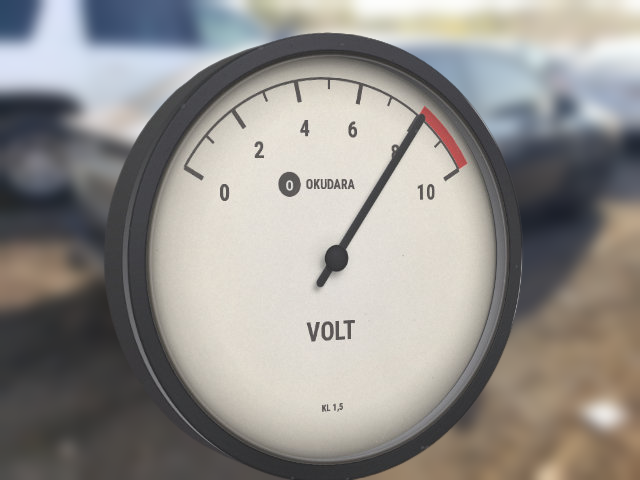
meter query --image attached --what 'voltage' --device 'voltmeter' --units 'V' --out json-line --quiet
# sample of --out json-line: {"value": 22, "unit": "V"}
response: {"value": 8, "unit": "V"}
